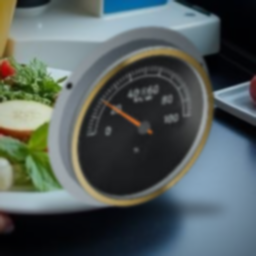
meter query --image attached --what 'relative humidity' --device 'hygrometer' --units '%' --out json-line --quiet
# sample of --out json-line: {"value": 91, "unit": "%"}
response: {"value": 20, "unit": "%"}
